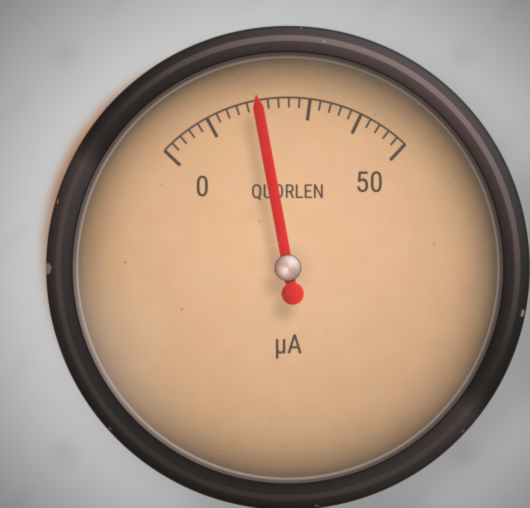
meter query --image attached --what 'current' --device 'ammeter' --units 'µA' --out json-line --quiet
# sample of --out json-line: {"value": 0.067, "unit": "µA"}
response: {"value": 20, "unit": "µA"}
